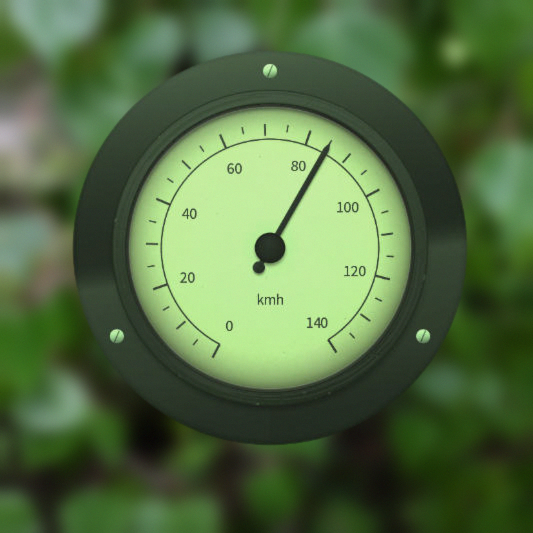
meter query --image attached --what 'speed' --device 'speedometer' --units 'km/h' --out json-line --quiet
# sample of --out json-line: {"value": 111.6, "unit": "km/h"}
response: {"value": 85, "unit": "km/h"}
